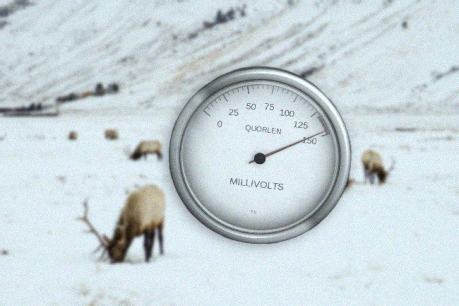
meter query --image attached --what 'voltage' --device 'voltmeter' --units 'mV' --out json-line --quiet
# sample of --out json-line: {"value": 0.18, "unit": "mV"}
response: {"value": 145, "unit": "mV"}
